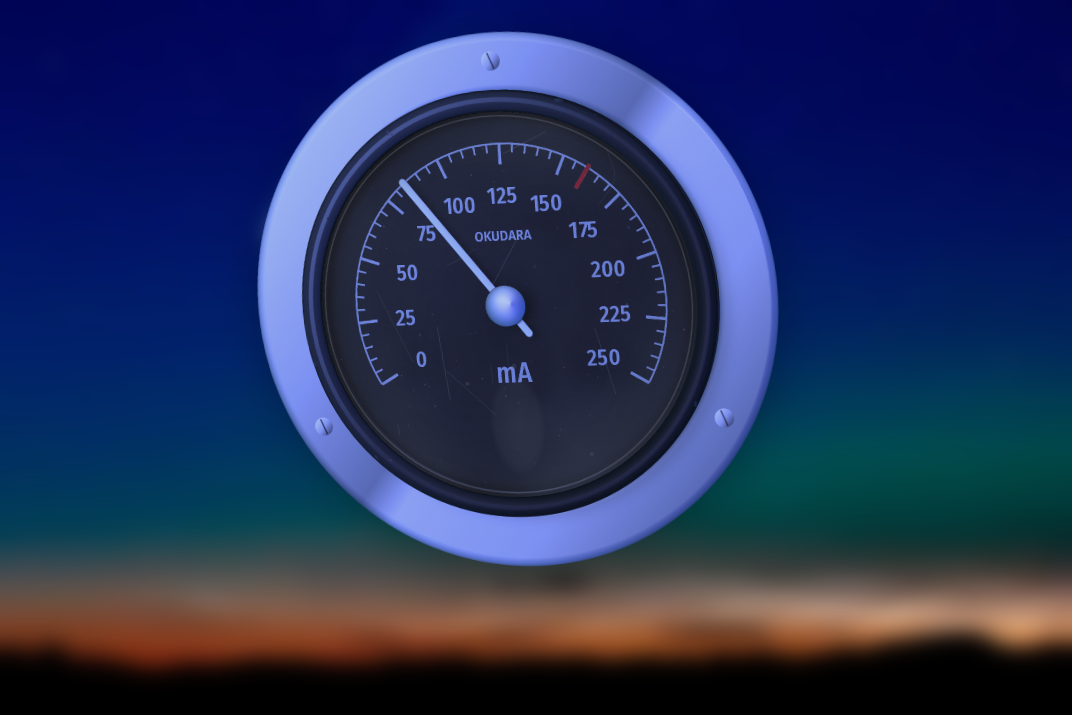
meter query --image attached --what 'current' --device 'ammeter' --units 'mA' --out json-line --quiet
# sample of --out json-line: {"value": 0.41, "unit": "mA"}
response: {"value": 85, "unit": "mA"}
